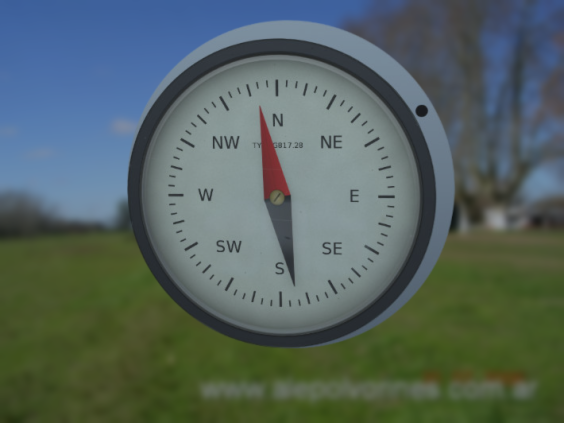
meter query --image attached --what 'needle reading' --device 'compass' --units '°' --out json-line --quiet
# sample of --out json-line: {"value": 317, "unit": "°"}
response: {"value": 350, "unit": "°"}
